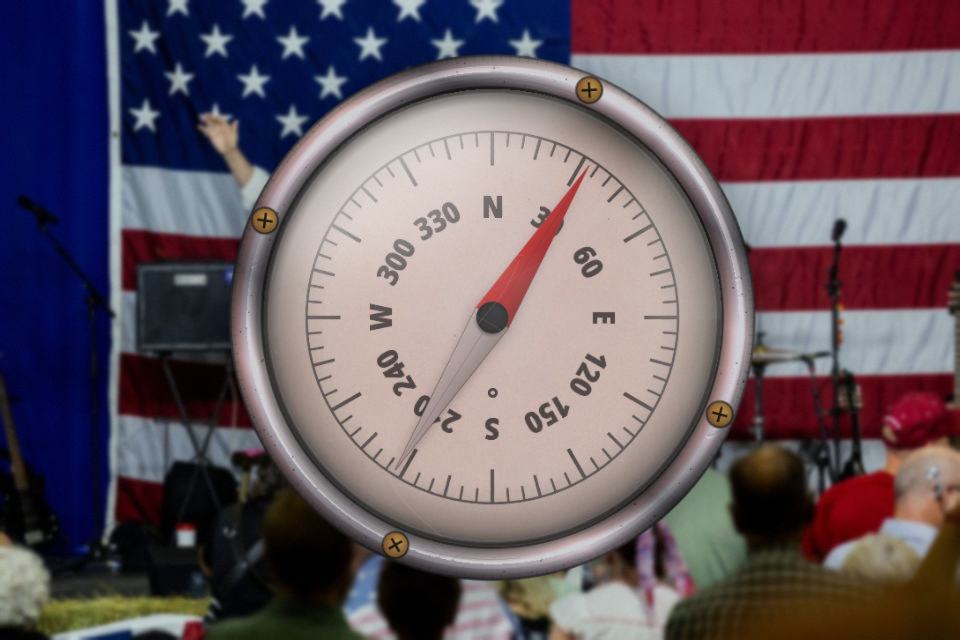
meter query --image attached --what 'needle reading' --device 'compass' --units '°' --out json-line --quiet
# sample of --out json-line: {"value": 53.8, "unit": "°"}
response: {"value": 32.5, "unit": "°"}
